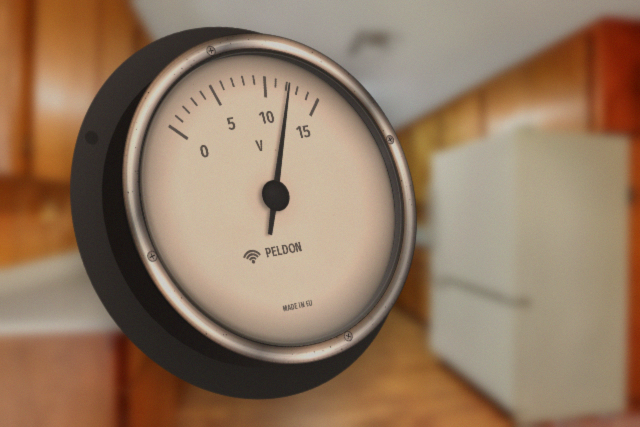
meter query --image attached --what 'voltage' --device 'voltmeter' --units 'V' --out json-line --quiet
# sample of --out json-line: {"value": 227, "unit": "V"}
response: {"value": 12, "unit": "V"}
